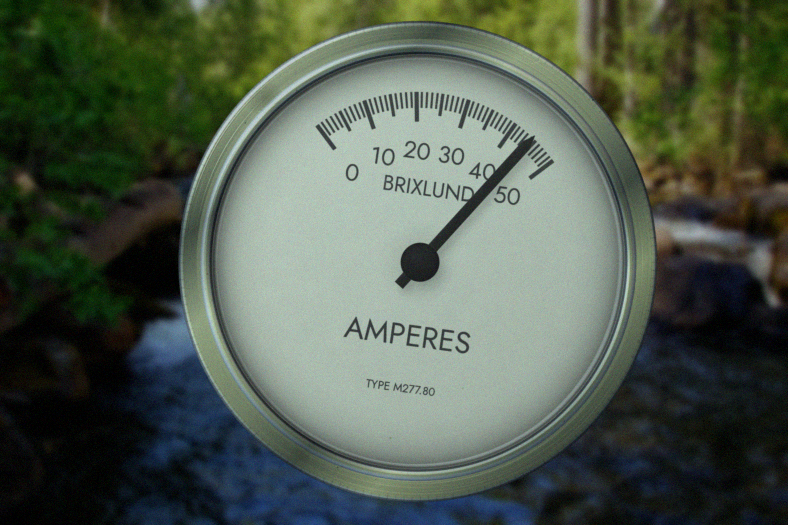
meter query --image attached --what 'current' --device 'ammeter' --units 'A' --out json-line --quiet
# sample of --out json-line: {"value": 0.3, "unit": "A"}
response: {"value": 44, "unit": "A"}
